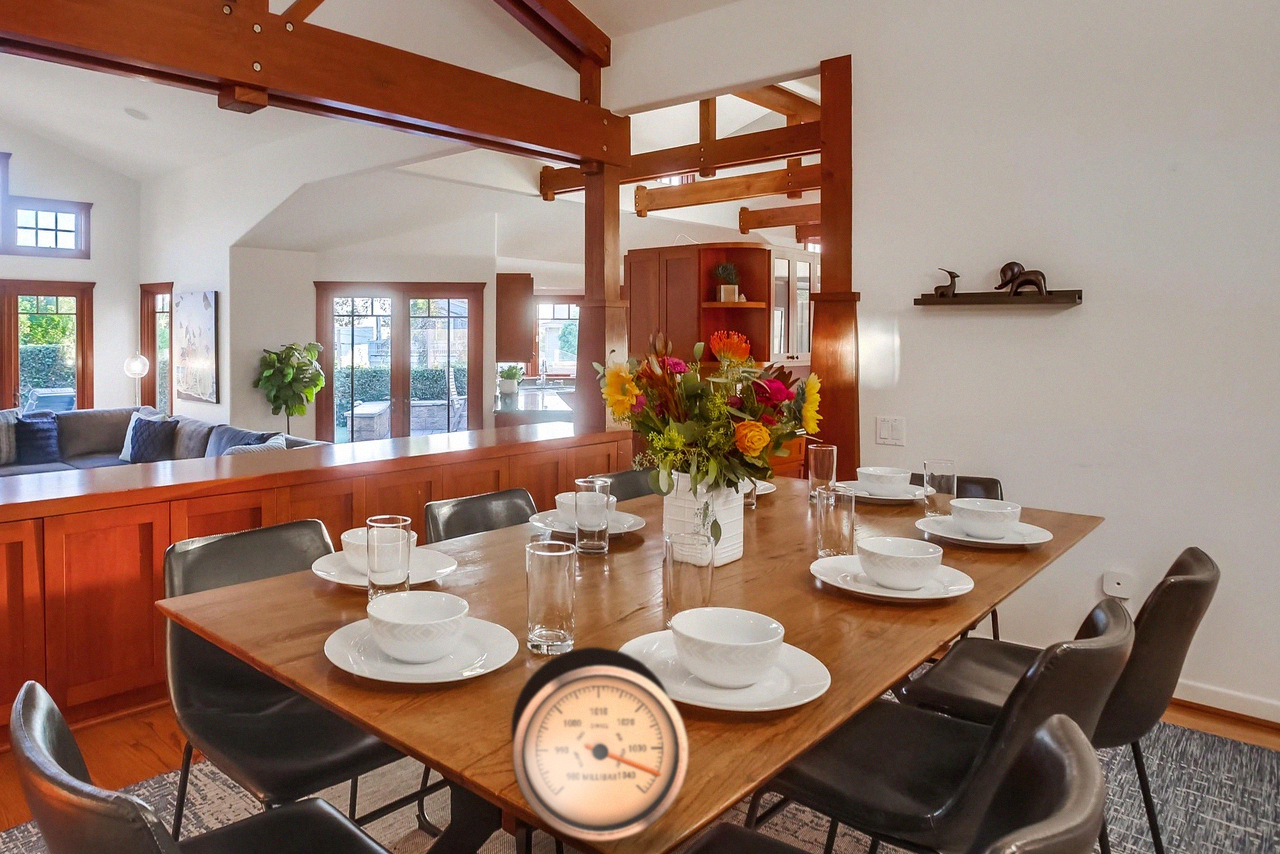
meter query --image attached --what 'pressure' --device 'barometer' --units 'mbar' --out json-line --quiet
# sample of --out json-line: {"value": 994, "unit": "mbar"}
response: {"value": 1035, "unit": "mbar"}
